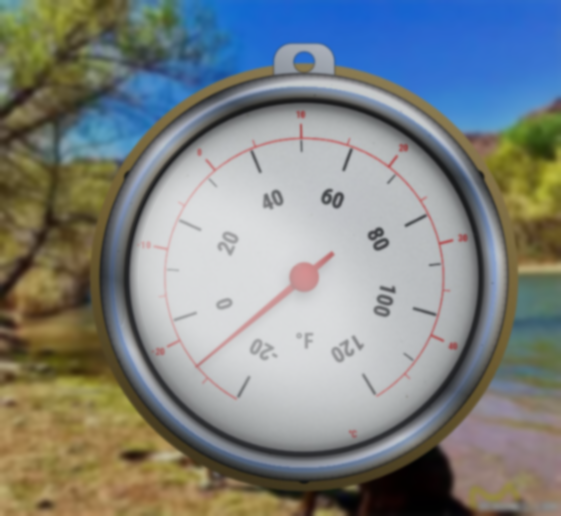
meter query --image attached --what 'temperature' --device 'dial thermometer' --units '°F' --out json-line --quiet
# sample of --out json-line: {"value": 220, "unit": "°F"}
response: {"value": -10, "unit": "°F"}
